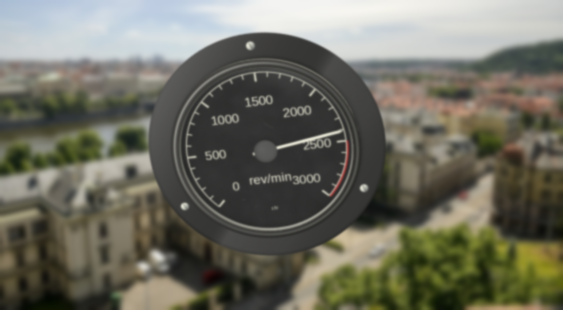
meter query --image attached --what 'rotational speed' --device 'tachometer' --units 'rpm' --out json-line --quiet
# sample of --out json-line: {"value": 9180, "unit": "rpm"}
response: {"value": 2400, "unit": "rpm"}
